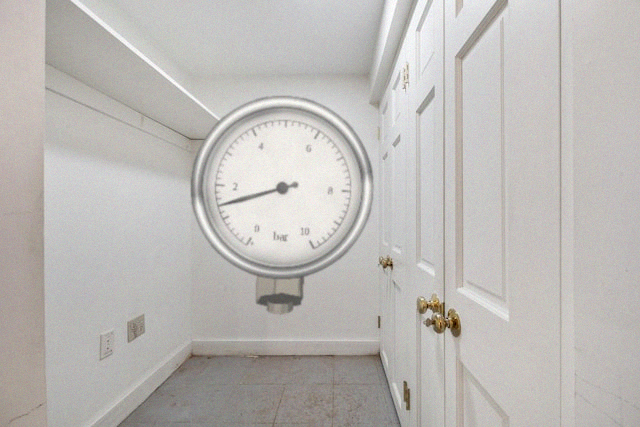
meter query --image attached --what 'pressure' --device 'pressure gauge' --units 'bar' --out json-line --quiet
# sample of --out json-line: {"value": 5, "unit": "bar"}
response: {"value": 1.4, "unit": "bar"}
